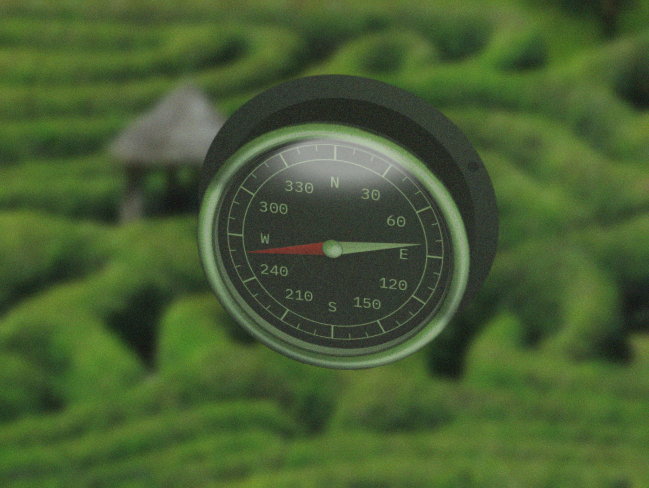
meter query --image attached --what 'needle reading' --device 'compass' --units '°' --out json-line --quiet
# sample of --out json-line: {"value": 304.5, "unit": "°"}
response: {"value": 260, "unit": "°"}
